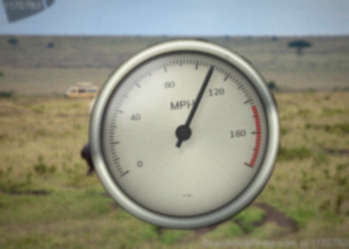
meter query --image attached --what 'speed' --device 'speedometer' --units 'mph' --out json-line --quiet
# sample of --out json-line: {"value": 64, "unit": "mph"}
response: {"value": 110, "unit": "mph"}
